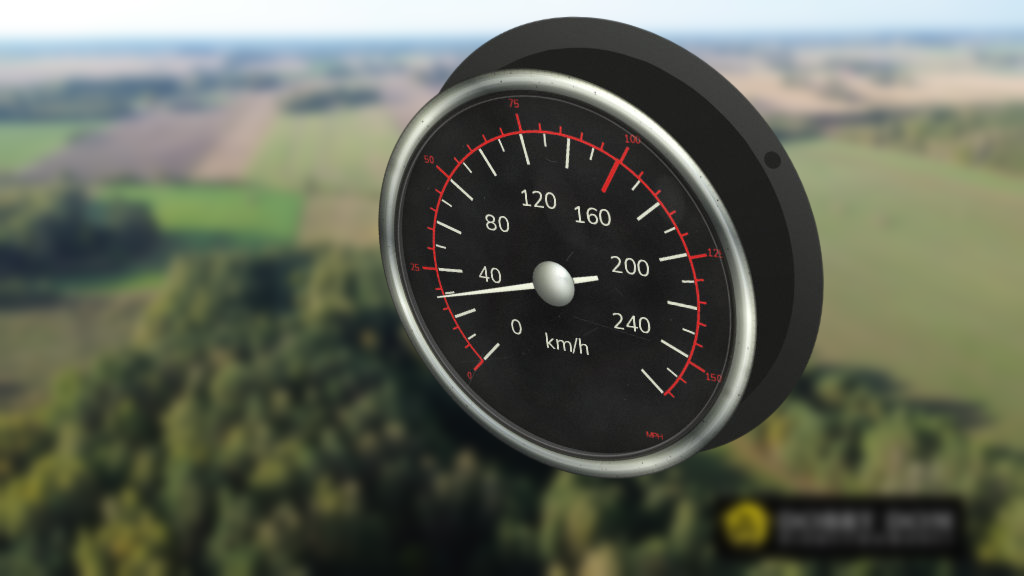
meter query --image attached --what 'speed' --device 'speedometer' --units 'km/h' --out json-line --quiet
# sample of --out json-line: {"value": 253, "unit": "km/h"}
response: {"value": 30, "unit": "km/h"}
